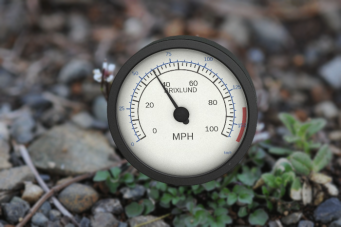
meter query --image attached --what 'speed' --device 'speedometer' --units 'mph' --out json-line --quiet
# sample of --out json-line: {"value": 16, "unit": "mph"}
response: {"value": 38, "unit": "mph"}
